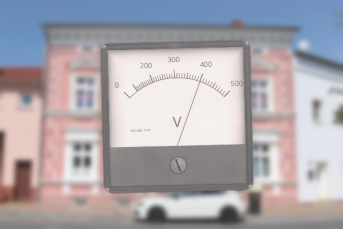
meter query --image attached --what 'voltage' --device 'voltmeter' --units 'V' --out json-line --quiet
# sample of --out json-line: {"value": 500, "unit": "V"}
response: {"value": 400, "unit": "V"}
